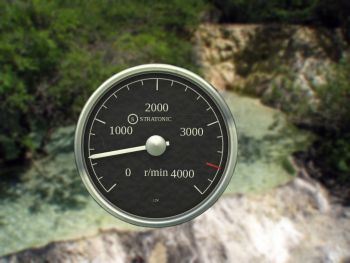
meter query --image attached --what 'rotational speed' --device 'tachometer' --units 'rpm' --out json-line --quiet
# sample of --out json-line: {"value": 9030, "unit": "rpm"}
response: {"value": 500, "unit": "rpm"}
